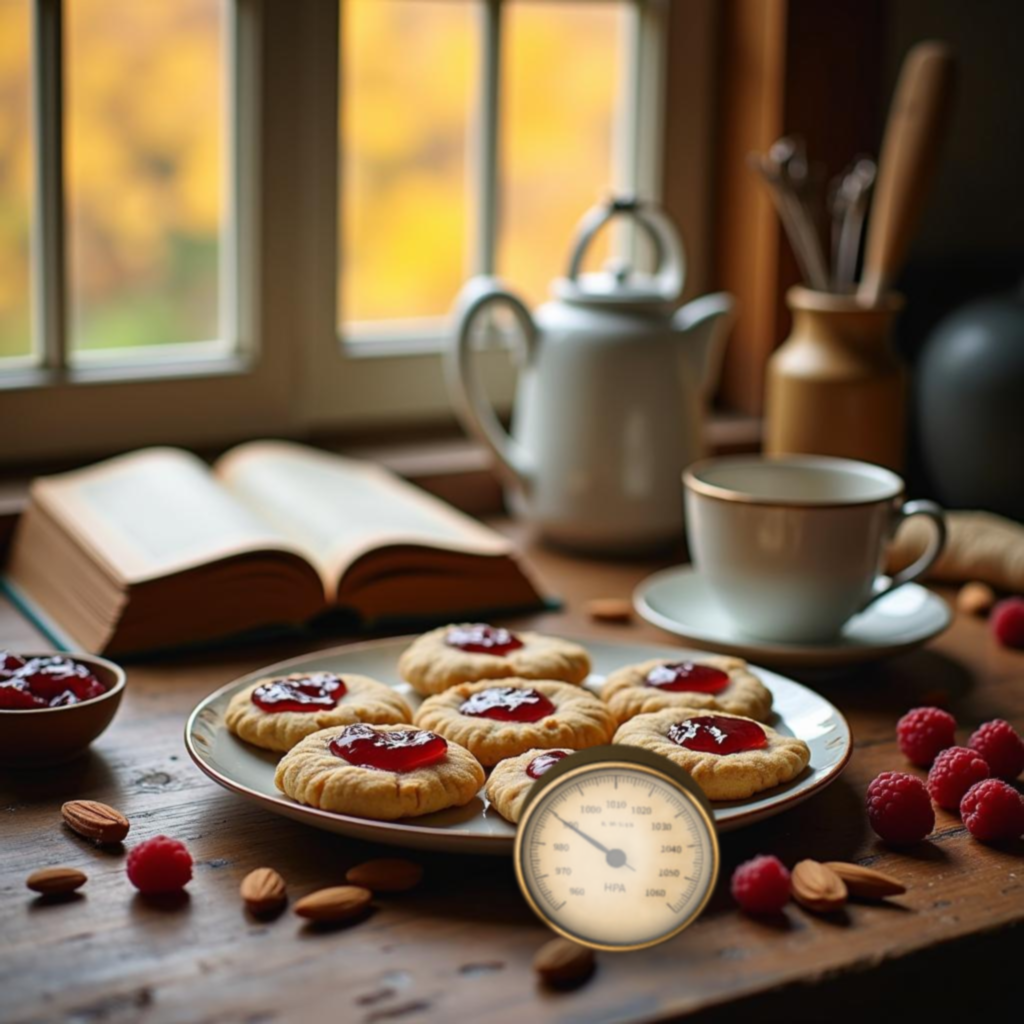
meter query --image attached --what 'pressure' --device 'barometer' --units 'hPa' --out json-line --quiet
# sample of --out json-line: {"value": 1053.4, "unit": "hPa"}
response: {"value": 990, "unit": "hPa"}
